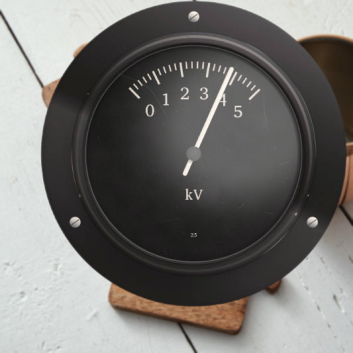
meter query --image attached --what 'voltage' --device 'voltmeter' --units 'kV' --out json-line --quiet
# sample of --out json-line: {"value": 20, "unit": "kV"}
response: {"value": 3.8, "unit": "kV"}
